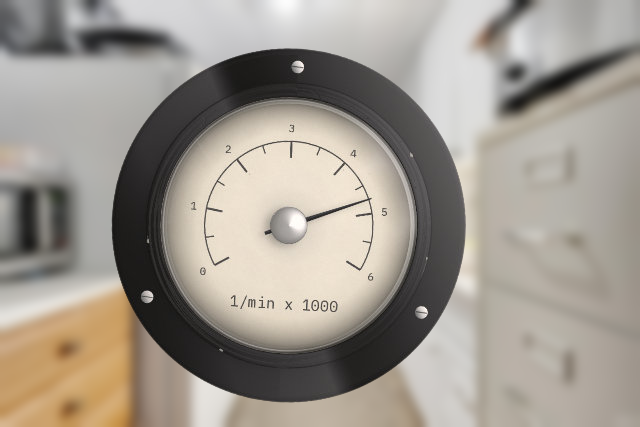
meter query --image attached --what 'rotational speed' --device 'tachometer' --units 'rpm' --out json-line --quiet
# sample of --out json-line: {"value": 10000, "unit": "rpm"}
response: {"value": 4750, "unit": "rpm"}
